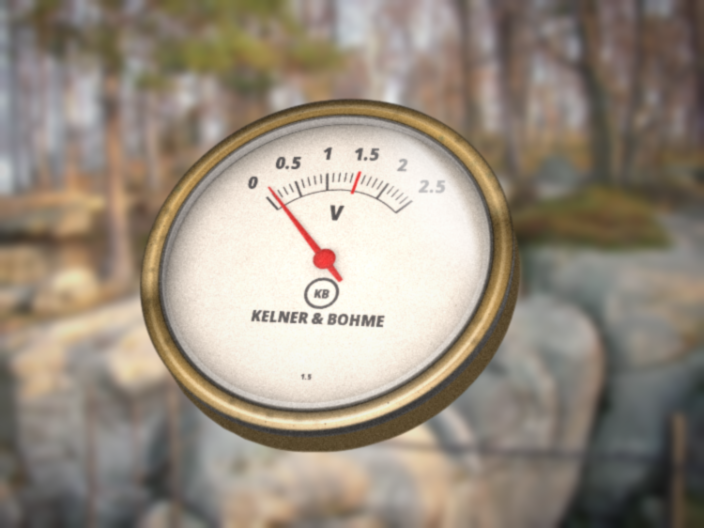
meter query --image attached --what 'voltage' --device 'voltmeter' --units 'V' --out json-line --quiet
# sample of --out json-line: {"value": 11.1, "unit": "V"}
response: {"value": 0.1, "unit": "V"}
